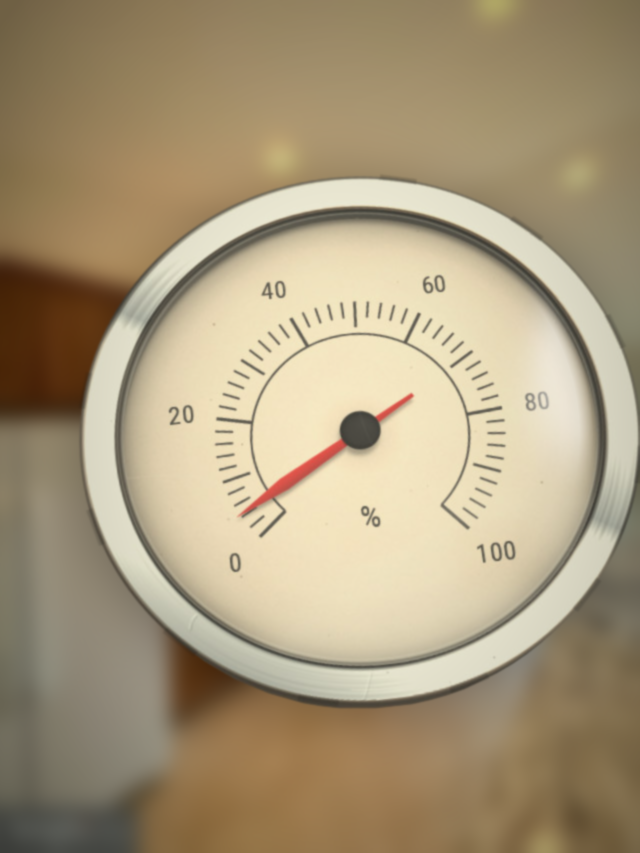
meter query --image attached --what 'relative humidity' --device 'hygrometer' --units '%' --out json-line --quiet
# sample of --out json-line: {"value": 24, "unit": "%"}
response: {"value": 4, "unit": "%"}
